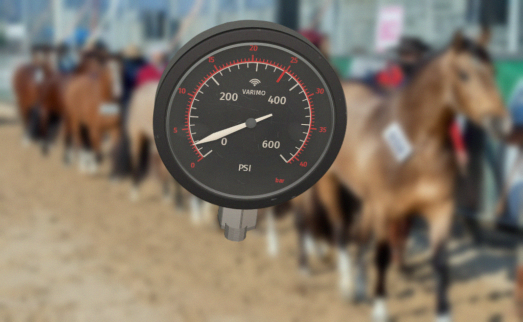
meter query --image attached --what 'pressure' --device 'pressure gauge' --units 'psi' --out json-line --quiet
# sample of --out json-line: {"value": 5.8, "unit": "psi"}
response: {"value": 40, "unit": "psi"}
